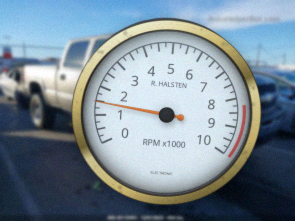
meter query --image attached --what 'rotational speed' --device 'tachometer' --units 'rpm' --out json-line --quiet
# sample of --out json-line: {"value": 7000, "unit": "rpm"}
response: {"value": 1500, "unit": "rpm"}
